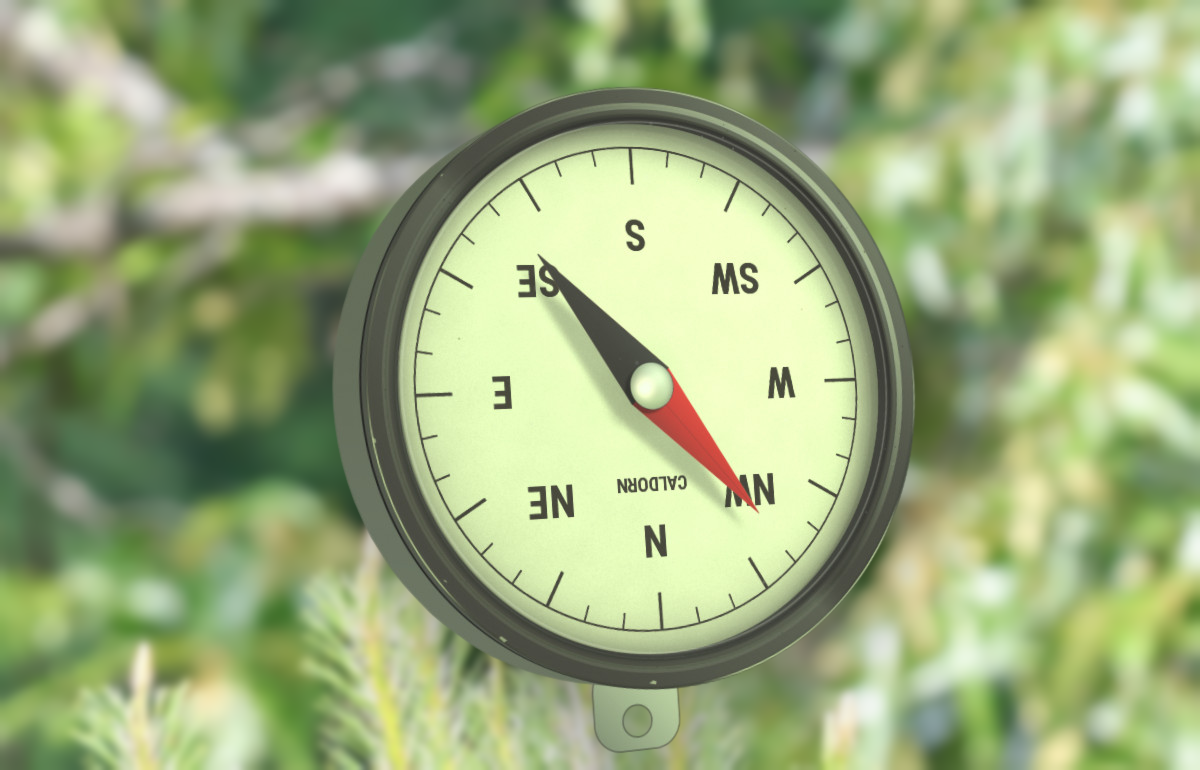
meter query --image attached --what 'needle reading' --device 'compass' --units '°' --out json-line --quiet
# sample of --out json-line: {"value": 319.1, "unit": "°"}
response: {"value": 320, "unit": "°"}
